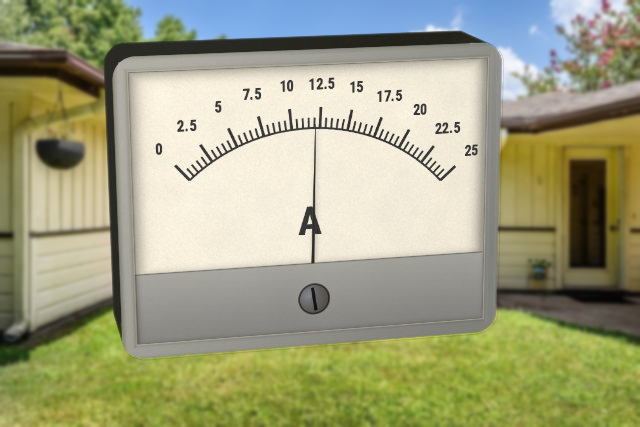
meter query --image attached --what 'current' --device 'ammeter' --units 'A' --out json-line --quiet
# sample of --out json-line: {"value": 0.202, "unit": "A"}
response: {"value": 12, "unit": "A"}
